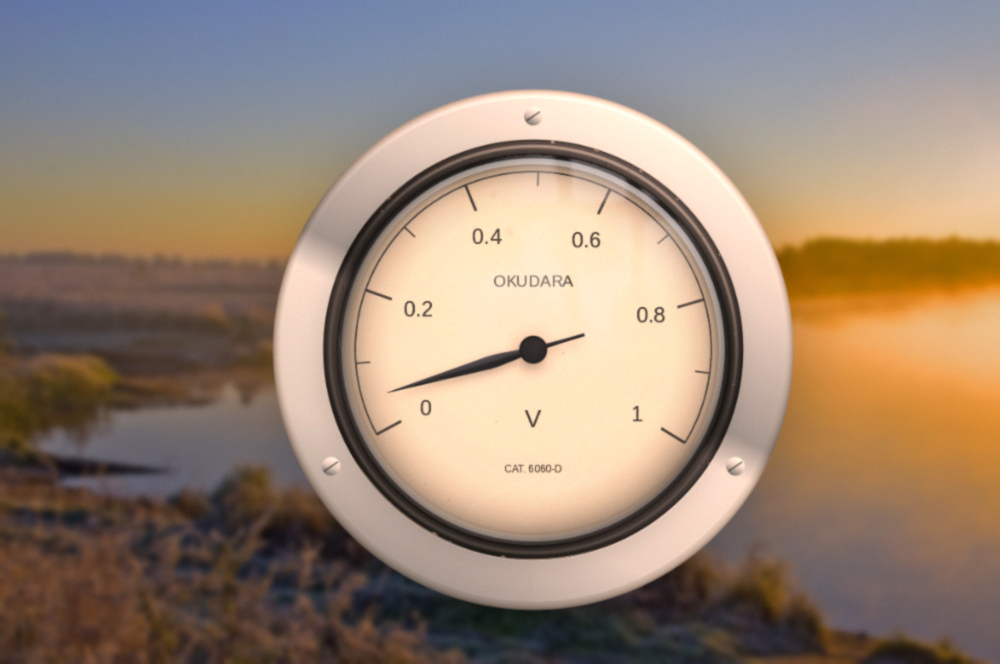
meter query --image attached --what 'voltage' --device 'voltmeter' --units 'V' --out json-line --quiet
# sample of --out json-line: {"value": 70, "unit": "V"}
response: {"value": 0.05, "unit": "V"}
